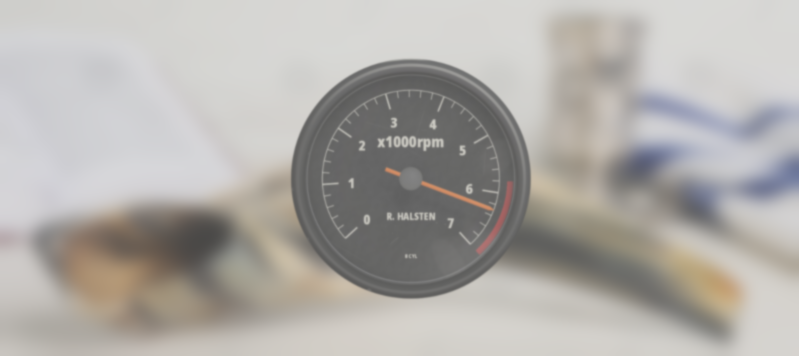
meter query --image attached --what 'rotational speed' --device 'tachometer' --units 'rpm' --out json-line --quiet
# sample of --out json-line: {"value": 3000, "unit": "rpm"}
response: {"value": 6300, "unit": "rpm"}
